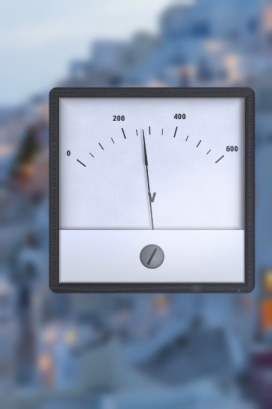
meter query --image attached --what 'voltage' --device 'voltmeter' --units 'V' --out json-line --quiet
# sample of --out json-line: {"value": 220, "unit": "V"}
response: {"value": 275, "unit": "V"}
